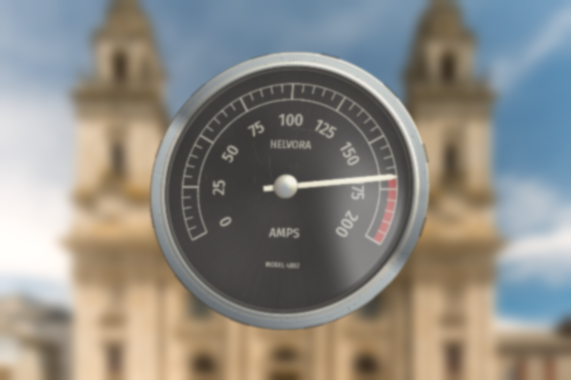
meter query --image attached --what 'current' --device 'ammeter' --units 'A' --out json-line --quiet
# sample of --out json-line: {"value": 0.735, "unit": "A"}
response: {"value": 170, "unit": "A"}
